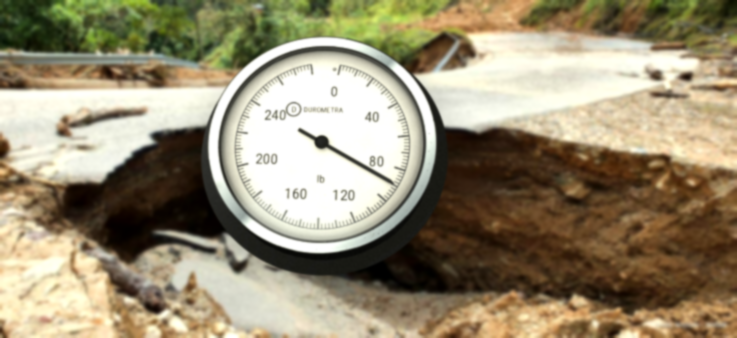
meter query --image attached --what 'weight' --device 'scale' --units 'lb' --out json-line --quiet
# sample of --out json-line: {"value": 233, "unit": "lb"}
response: {"value": 90, "unit": "lb"}
